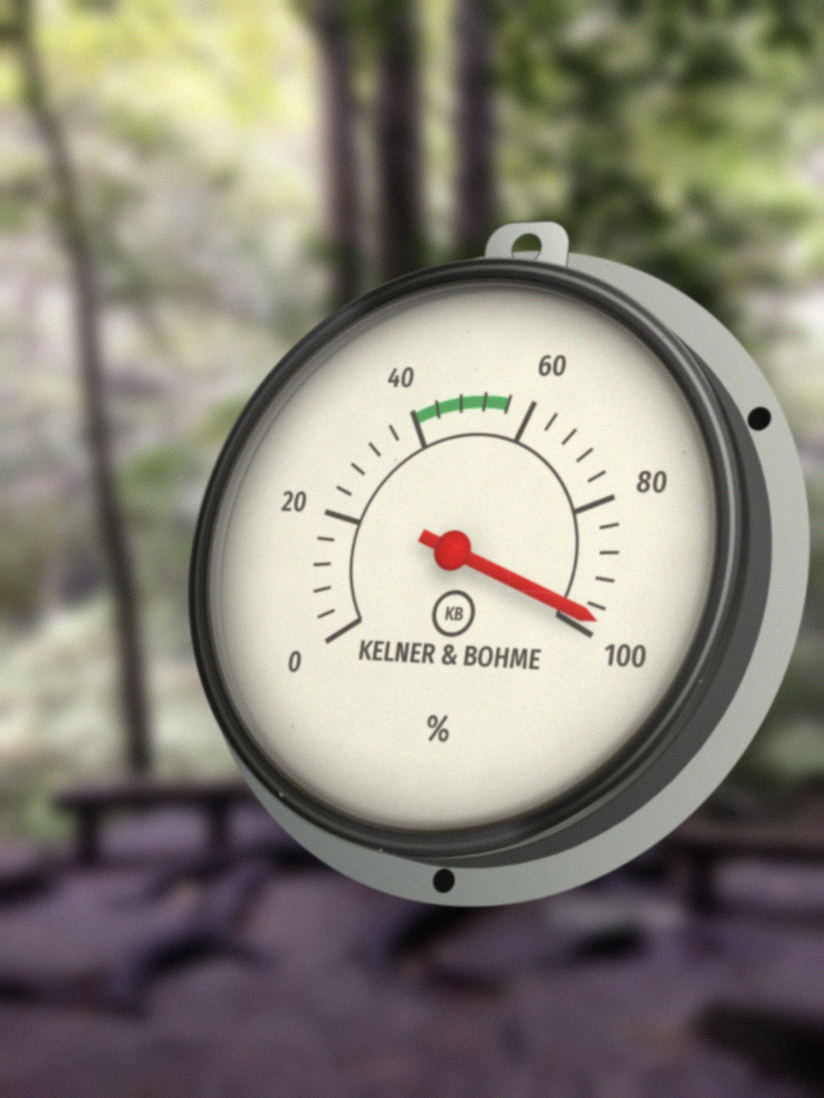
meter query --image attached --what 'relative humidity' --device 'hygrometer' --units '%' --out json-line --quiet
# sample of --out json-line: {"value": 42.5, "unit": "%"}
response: {"value": 98, "unit": "%"}
